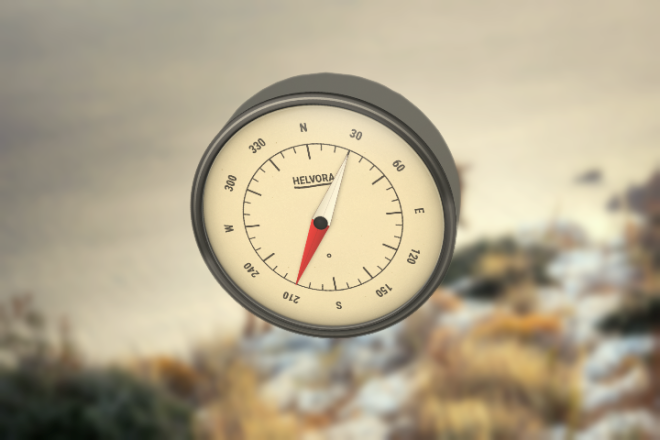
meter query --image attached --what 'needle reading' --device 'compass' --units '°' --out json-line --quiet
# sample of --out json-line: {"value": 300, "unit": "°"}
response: {"value": 210, "unit": "°"}
